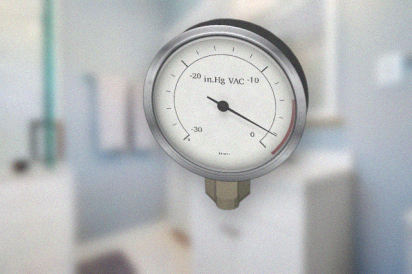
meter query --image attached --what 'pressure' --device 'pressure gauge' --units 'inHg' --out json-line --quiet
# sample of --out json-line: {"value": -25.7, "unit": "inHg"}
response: {"value": -2, "unit": "inHg"}
